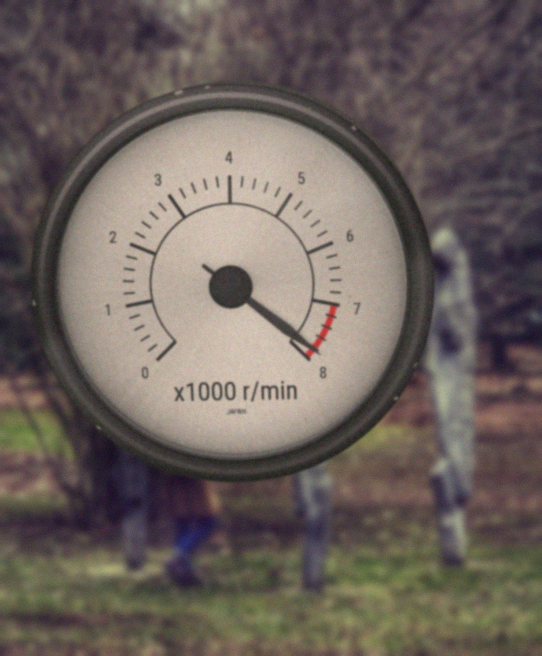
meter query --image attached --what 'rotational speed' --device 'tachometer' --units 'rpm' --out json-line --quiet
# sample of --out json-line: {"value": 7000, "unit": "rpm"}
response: {"value": 7800, "unit": "rpm"}
